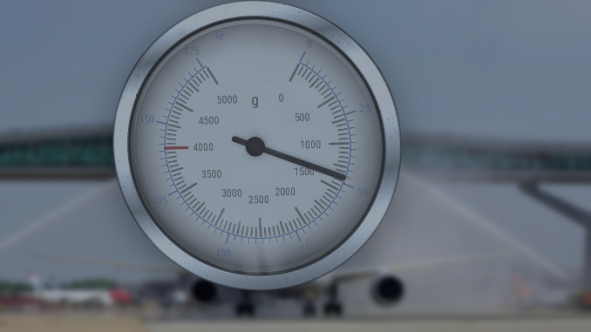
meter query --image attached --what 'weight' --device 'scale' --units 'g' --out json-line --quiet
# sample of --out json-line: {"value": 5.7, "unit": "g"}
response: {"value": 1350, "unit": "g"}
